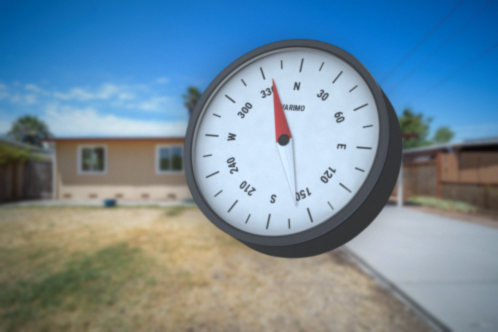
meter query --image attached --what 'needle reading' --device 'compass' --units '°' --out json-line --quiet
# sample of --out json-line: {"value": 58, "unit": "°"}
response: {"value": 337.5, "unit": "°"}
